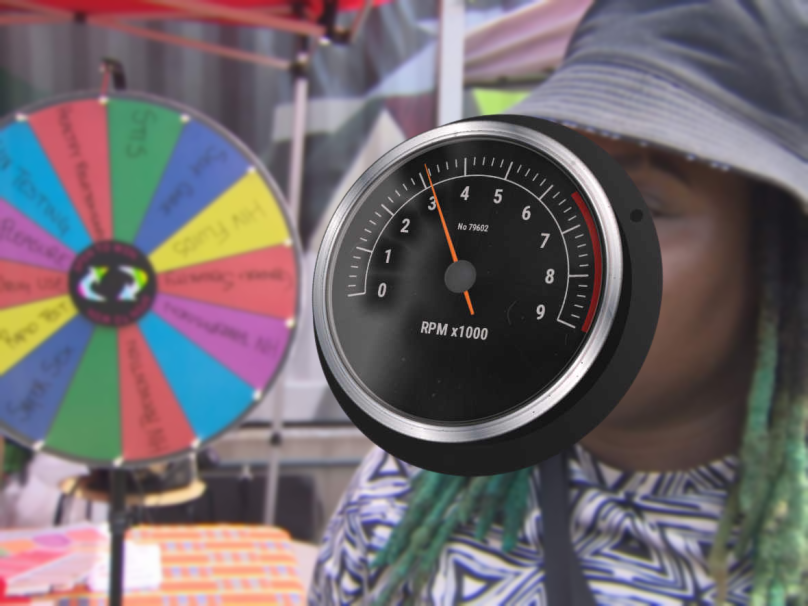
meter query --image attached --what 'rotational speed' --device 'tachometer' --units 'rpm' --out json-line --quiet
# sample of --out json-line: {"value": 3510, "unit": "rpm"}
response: {"value": 3200, "unit": "rpm"}
